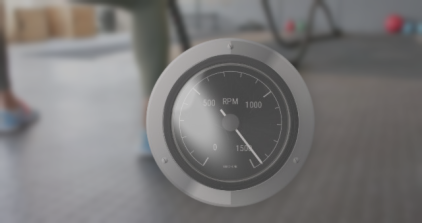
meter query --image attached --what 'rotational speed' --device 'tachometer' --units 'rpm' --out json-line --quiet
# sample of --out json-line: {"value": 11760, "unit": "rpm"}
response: {"value": 1450, "unit": "rpm"}
